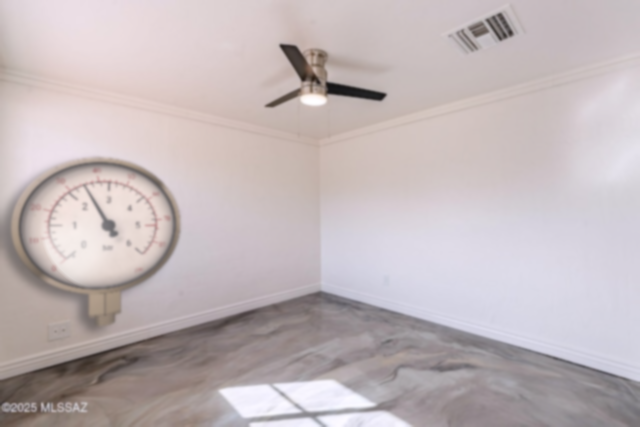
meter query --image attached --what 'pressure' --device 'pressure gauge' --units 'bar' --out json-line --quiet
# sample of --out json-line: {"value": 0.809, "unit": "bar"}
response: {"value": 2.4, "unit": "bar"}
